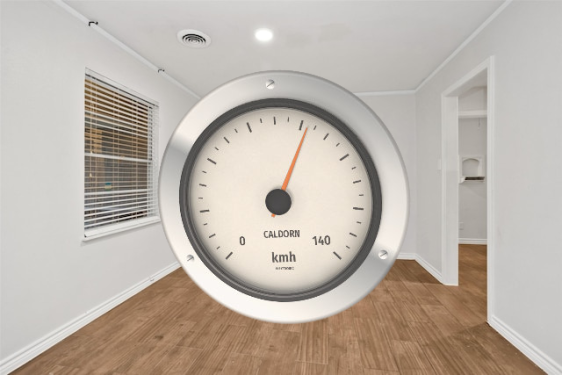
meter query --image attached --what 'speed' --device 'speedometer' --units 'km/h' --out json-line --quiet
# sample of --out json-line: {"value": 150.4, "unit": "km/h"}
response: {"value": 82.5, "unit": "km/h"}
